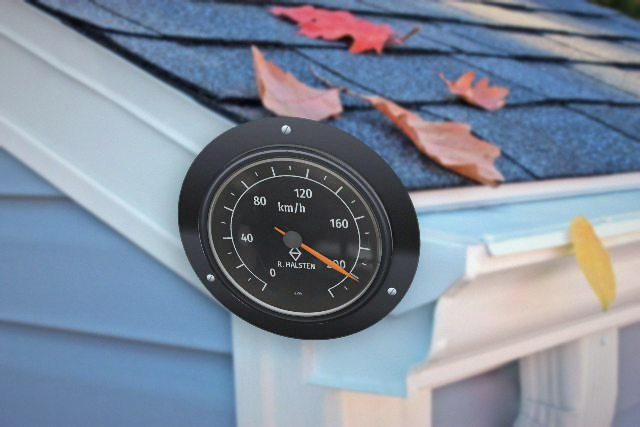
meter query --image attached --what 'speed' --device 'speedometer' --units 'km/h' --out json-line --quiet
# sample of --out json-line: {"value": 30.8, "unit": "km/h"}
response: {"value": 200, "unit": "km/h"}
